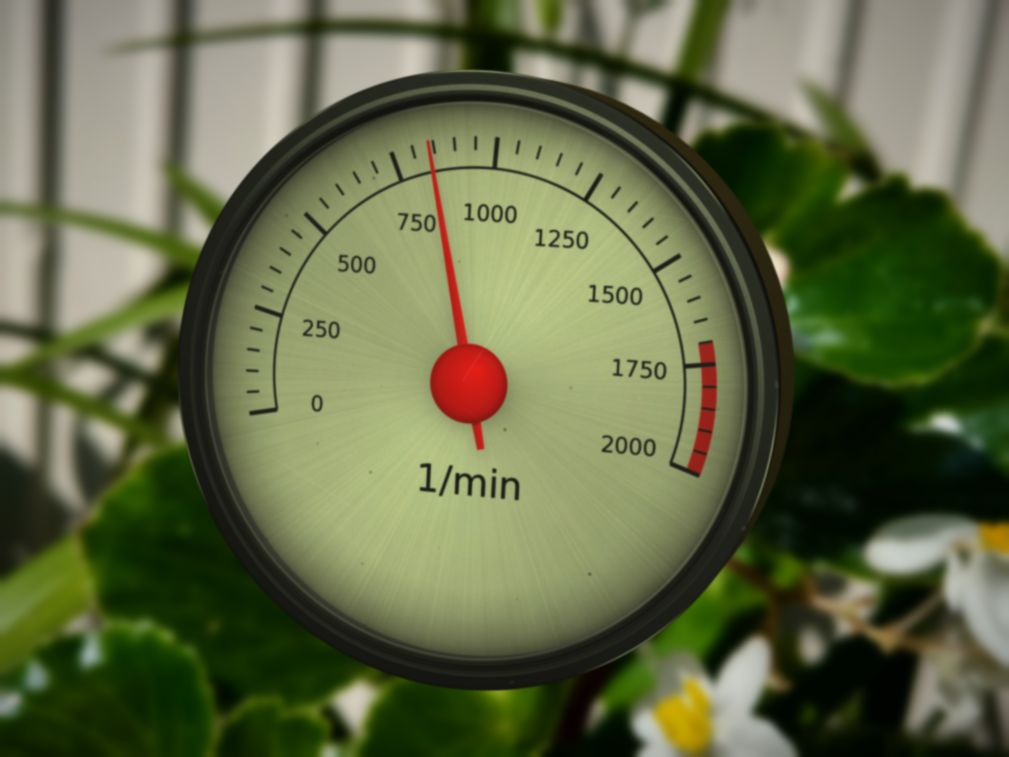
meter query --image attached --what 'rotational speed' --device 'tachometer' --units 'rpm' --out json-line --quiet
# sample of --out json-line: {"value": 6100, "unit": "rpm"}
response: {"value": 850, "unit": "rpm"}
